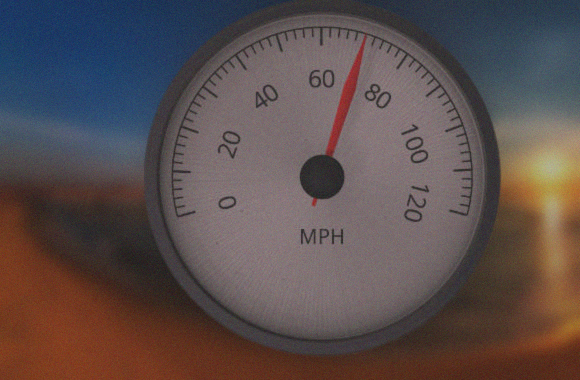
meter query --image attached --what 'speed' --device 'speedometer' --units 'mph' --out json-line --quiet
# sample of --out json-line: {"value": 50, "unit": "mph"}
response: {"value": 70, "unit": "mph"}
